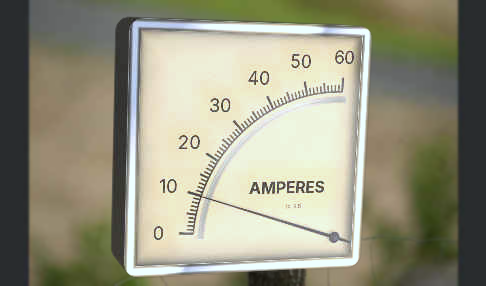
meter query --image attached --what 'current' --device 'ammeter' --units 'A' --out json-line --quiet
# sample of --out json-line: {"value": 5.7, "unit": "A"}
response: {"value": 10, "unit": "A"}
